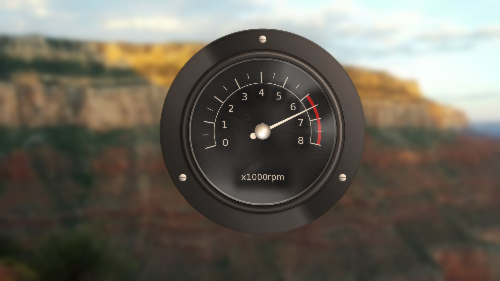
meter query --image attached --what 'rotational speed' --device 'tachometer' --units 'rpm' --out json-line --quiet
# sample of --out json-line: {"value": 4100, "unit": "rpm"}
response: {"value": 6500, "unit": "rpm"}
